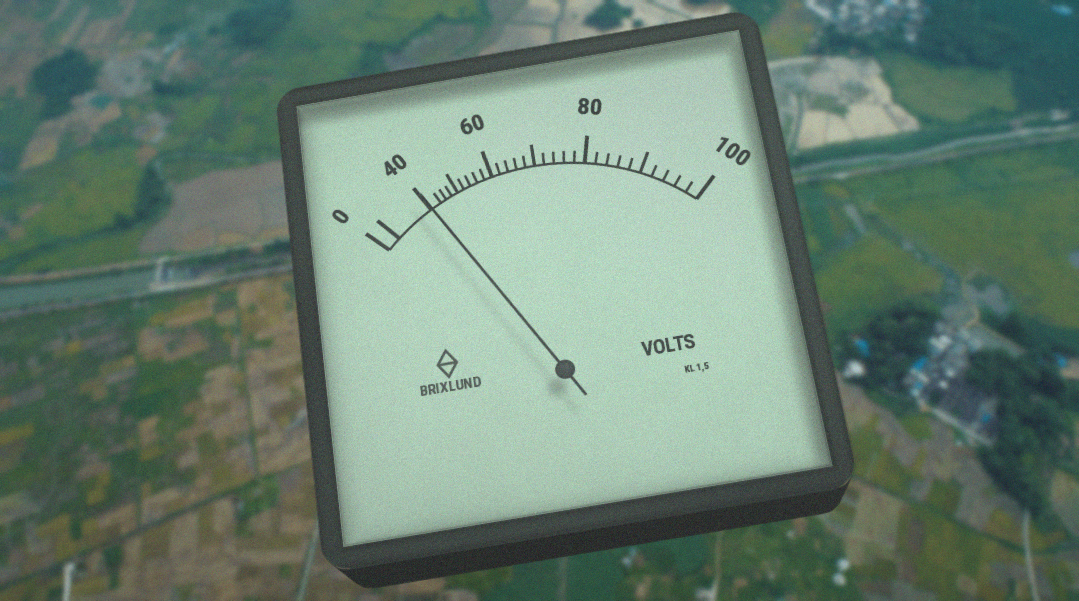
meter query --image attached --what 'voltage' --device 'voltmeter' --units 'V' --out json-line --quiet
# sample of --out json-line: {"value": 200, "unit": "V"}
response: {"value": 40, "unit": "V"}
